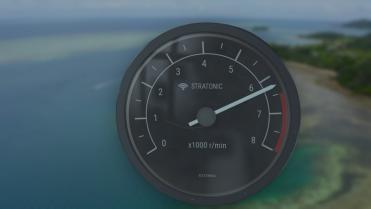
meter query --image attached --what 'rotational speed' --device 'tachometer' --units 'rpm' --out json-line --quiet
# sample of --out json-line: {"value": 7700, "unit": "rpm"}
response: {"value": 6250, "unit": "rpm"}
